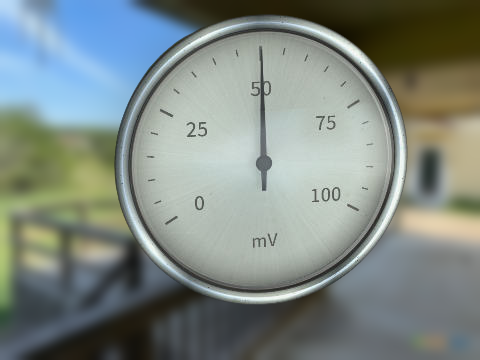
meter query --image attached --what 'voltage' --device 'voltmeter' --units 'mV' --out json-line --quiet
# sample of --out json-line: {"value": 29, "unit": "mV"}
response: {"value": 50, "unit": "mV"}
